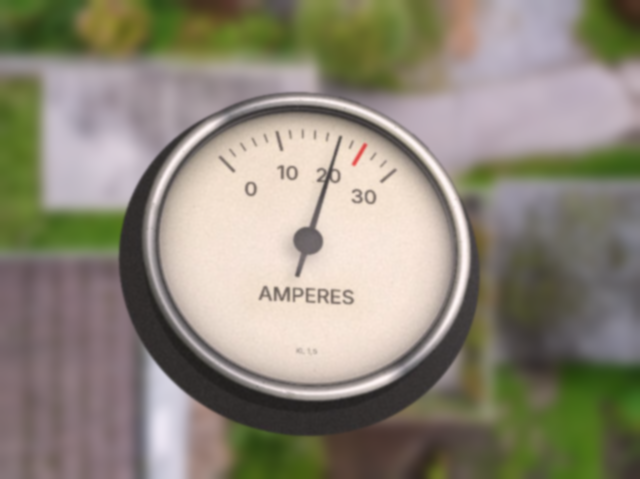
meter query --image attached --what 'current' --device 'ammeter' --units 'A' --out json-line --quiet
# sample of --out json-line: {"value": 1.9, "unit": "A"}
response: {"value": 20, "unit": "A"}
